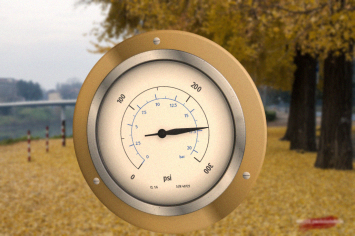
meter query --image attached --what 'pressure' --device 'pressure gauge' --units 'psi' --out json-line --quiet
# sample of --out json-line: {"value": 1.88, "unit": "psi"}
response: {"value": 250, "unit": "psi"}
